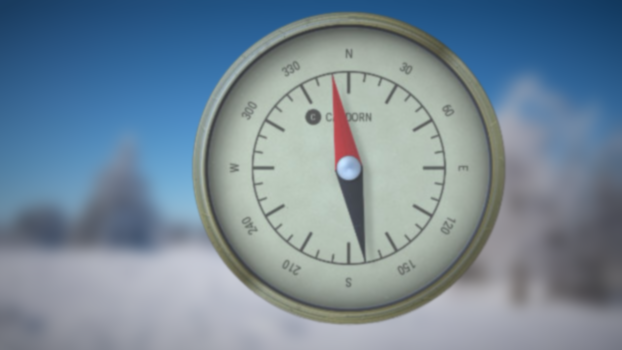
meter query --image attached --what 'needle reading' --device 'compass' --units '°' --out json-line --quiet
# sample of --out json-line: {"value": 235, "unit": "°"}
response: {"value": 350, "unit": "°"}
